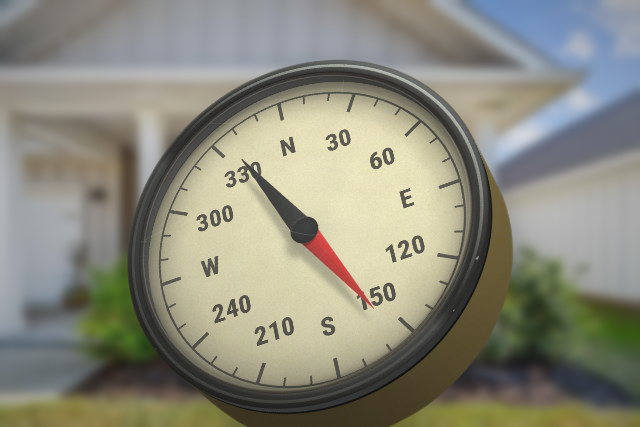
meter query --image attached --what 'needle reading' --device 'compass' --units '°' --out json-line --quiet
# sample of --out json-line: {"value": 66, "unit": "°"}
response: {"value": 155, "unit": "°"}
